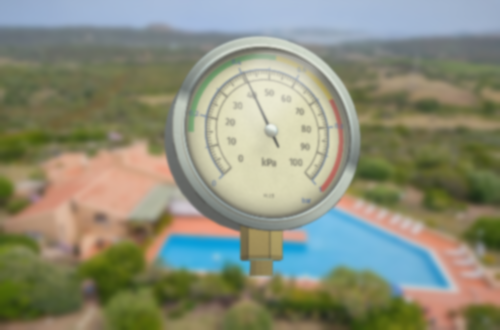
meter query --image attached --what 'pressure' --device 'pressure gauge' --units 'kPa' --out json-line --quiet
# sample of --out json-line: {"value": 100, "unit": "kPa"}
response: {"value": 40, "unit": "kPa"}
